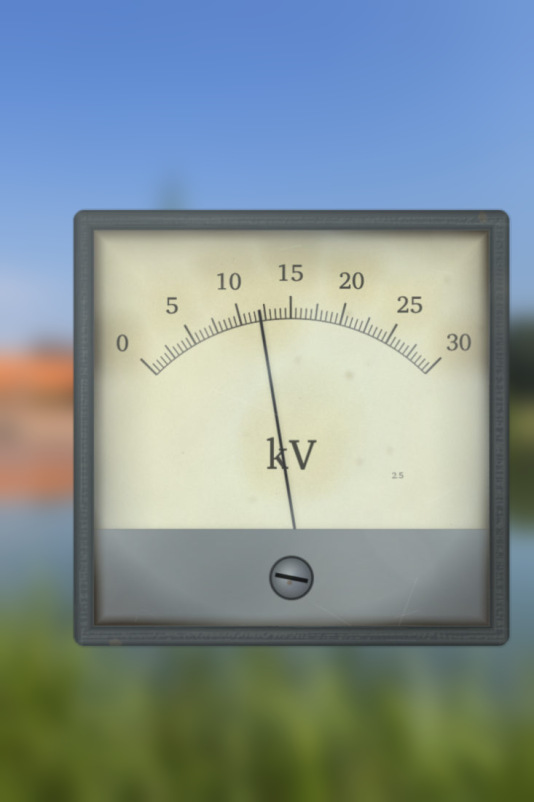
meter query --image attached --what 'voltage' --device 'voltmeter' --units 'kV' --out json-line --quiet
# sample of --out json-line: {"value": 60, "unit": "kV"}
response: {"value": 12, "unit": "kV"}
